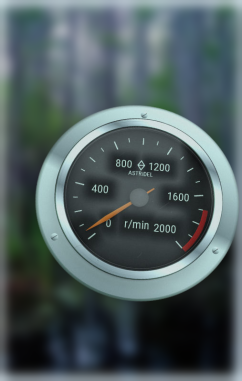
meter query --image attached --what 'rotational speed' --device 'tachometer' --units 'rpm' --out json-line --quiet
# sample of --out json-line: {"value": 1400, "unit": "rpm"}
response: {"value": 50, "unit": "rpm"}
